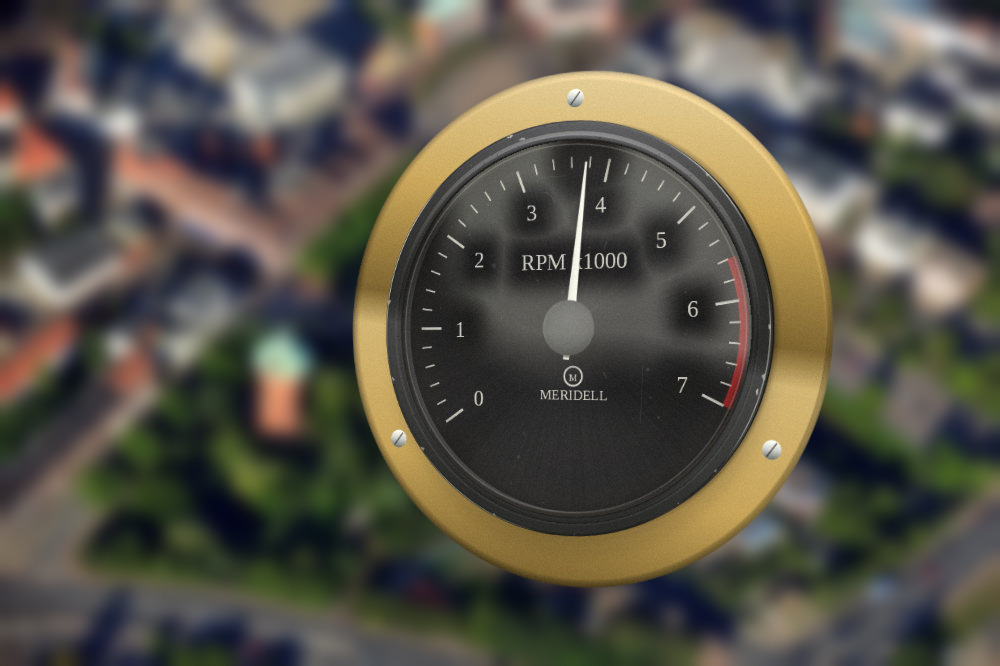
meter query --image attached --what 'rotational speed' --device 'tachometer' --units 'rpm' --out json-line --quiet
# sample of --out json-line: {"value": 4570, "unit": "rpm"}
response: {"value": 3800, "unit": "rpm"}
